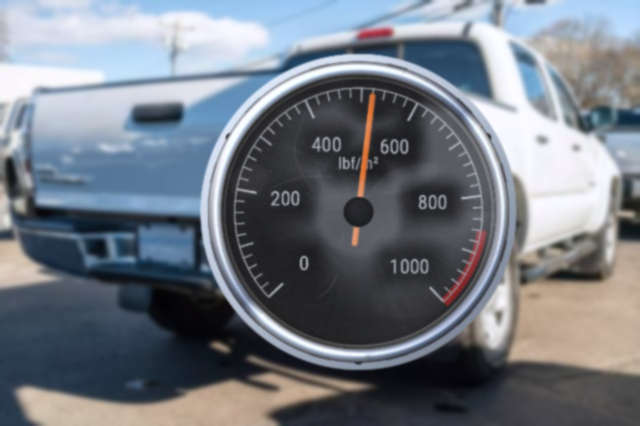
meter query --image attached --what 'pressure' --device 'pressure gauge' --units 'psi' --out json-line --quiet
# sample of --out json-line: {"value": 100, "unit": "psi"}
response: {"value": 520, "unit": "psi"}
